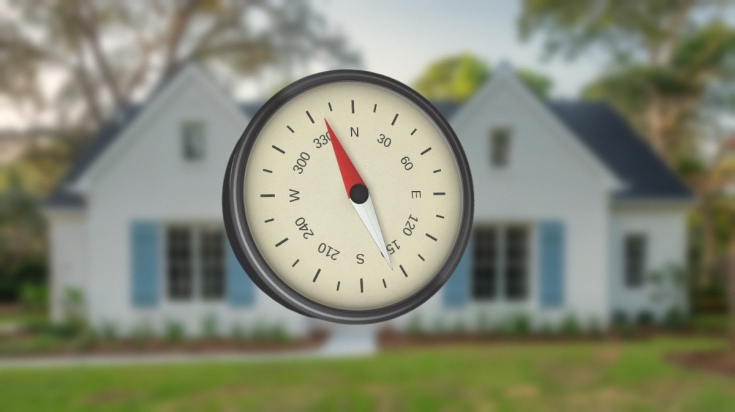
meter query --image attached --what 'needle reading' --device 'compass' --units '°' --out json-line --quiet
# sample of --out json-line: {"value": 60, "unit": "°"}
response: {"value": 337.5, "unit": "°"}
